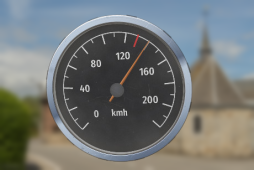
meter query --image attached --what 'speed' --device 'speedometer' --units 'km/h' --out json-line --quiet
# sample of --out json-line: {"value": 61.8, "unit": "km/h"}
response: {"value": 140, "unit": "km/h"}
